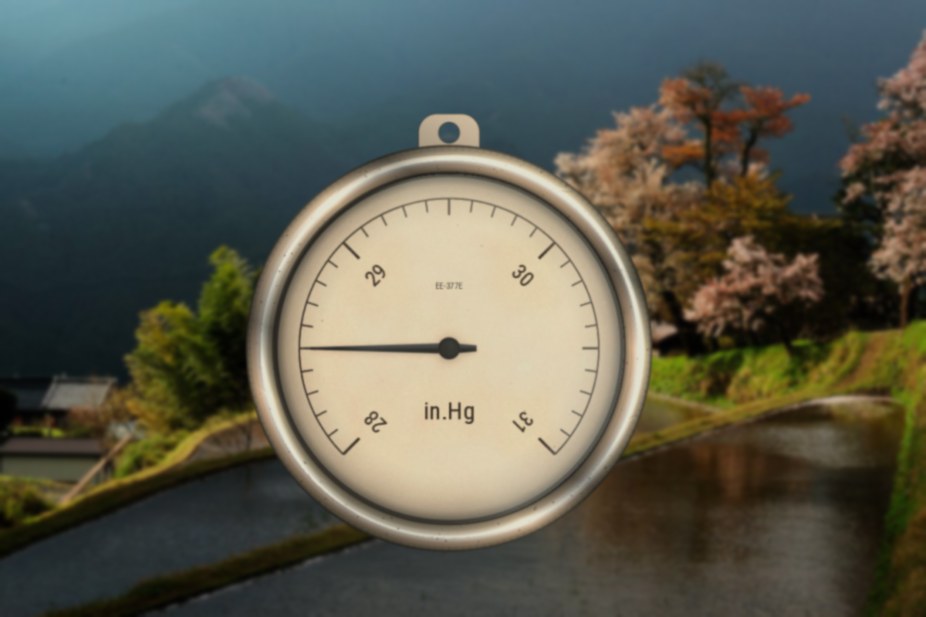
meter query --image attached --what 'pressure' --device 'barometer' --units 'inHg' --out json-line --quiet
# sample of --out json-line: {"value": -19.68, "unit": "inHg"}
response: {"value": 28.5, "unit": "inHg"}
